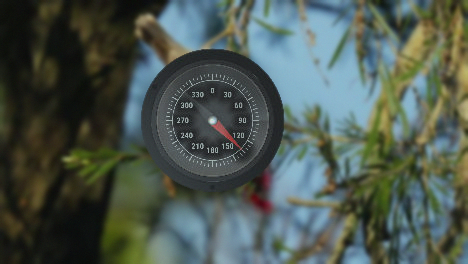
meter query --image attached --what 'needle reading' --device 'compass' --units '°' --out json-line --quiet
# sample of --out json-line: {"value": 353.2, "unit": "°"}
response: {"value": 135, "unit": "°"}
